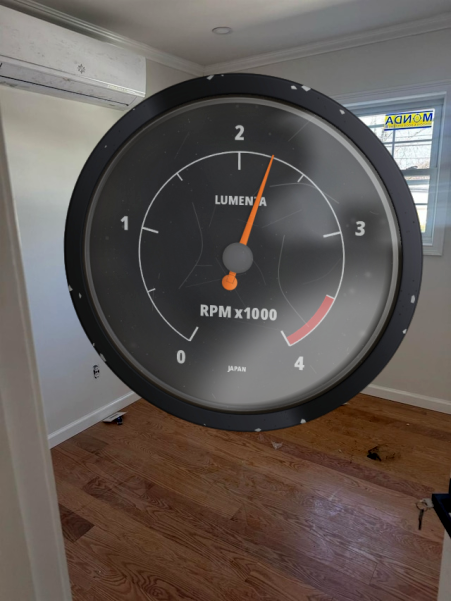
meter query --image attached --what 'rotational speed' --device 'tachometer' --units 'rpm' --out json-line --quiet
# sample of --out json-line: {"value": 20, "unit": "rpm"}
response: {"value": 2250, "unit": "rpm"}
